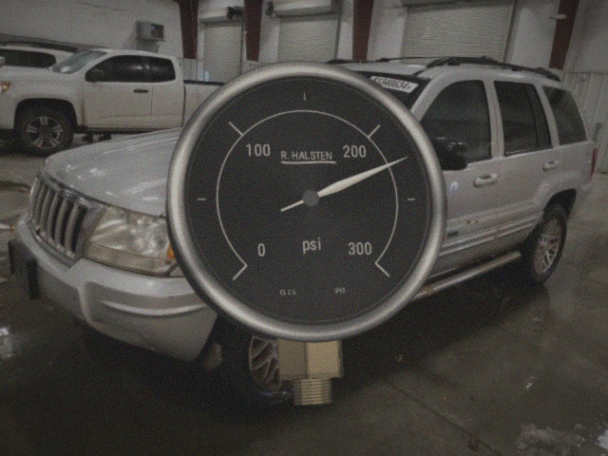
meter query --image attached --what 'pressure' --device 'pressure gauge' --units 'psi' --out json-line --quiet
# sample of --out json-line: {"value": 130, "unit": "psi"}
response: {"value": 225, "unit": "psi"}
